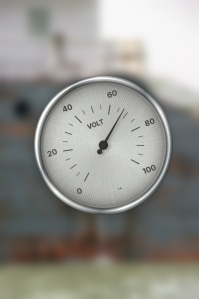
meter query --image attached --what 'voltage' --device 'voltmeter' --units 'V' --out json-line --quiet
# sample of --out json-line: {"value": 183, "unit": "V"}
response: {"value": 67.5, "unit": "V"}
